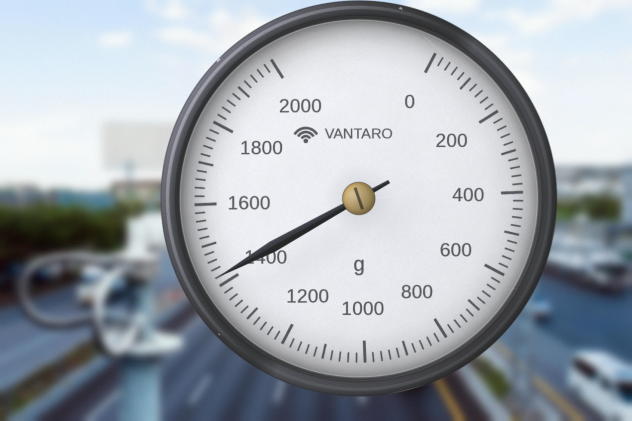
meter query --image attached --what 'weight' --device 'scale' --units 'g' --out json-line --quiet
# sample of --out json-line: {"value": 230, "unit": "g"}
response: {"value": 1420, "unit": "g"}
